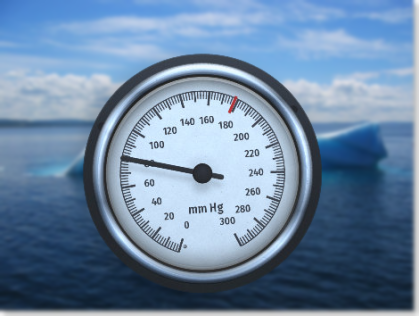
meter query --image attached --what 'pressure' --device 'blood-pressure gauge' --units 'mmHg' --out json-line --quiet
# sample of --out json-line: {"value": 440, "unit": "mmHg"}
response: {"value": 80, "unit": "mmHg"}
